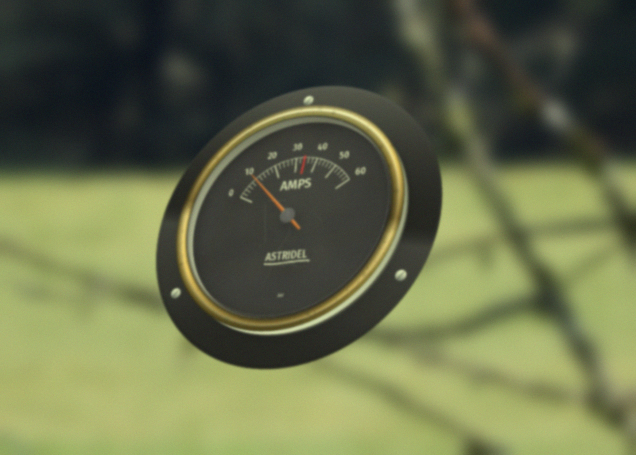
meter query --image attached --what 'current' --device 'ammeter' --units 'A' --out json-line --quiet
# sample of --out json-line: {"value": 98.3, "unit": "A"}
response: {"value": 10, "unit": "A"}
